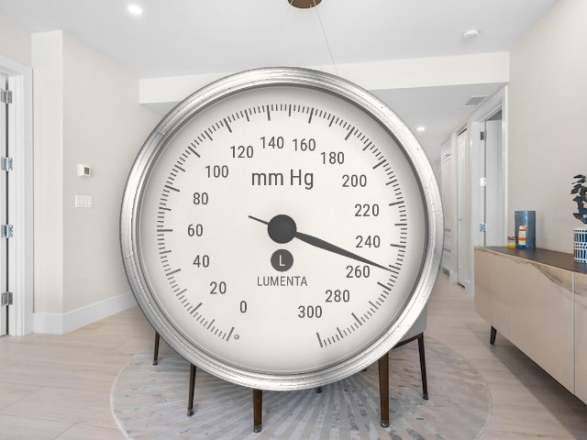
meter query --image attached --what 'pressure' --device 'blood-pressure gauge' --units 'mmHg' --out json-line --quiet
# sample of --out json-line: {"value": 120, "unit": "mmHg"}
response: {"value": 252, "unit": "mmHg"}
